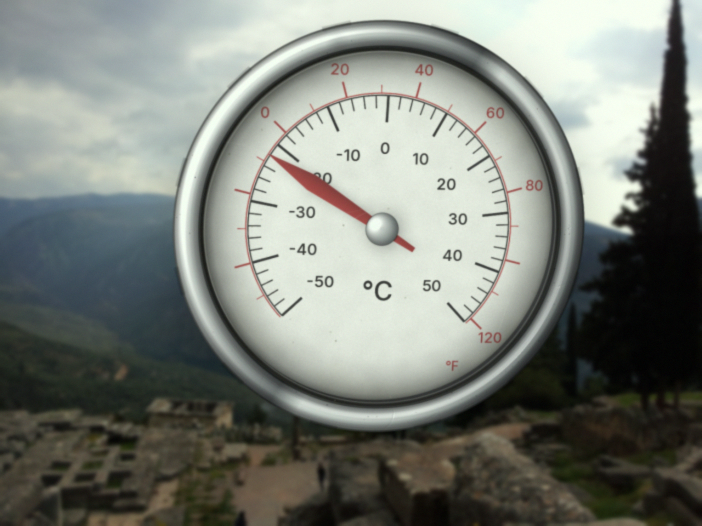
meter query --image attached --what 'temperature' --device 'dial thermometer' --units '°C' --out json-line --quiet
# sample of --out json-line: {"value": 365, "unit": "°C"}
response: {"value": -22, "unit": "°C"}
